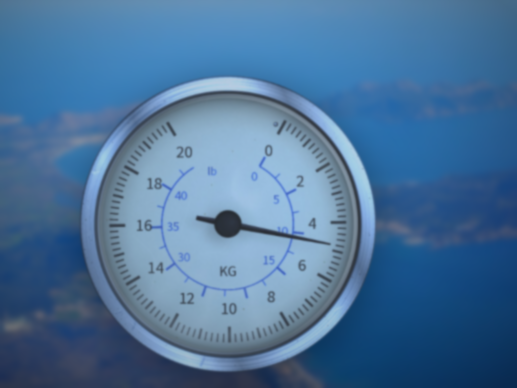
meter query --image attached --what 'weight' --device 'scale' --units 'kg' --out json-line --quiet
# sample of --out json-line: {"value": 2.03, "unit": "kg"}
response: {"value": 4.8, "unit": "kg"}
